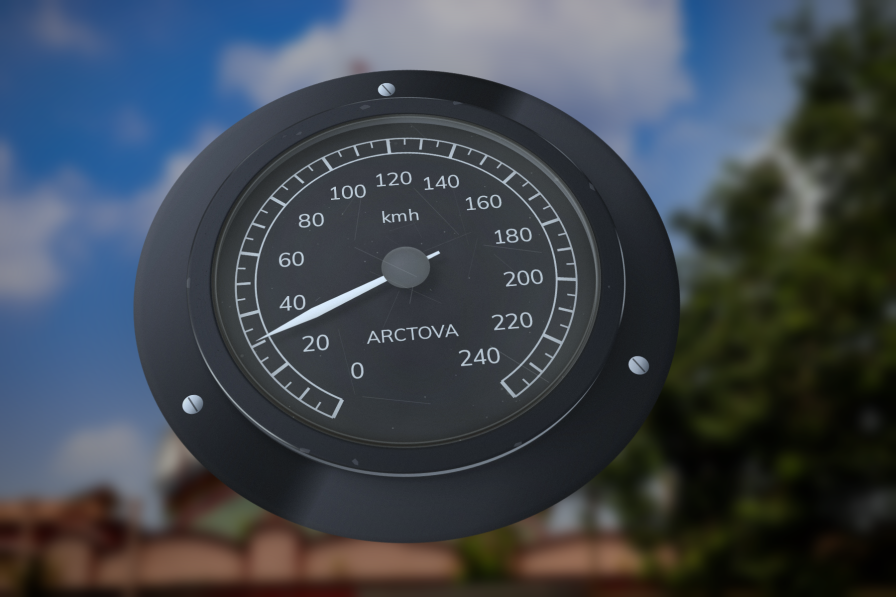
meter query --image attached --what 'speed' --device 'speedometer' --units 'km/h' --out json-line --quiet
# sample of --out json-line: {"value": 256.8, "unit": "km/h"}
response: {"value": 30, "unit": "km/h"}
